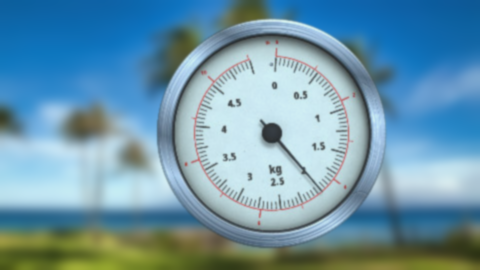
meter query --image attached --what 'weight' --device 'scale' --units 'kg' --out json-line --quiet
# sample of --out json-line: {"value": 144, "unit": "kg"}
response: {"value": 2, "unit": "kg"}
